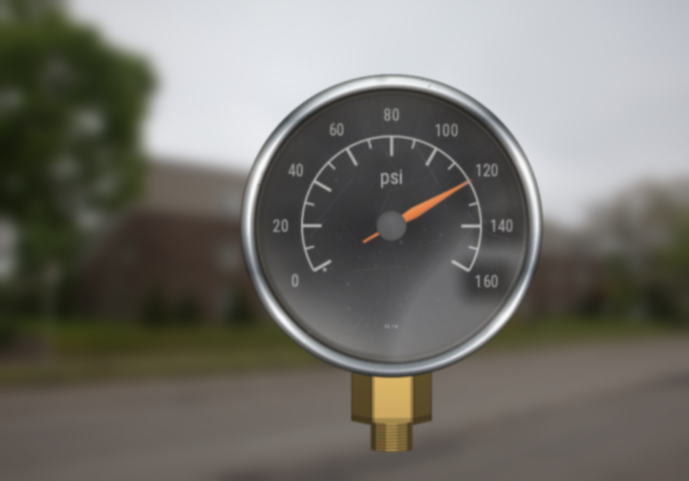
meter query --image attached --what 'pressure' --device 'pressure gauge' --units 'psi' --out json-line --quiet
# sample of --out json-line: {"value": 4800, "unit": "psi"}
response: {"value": 120, "unit": "psi"}
